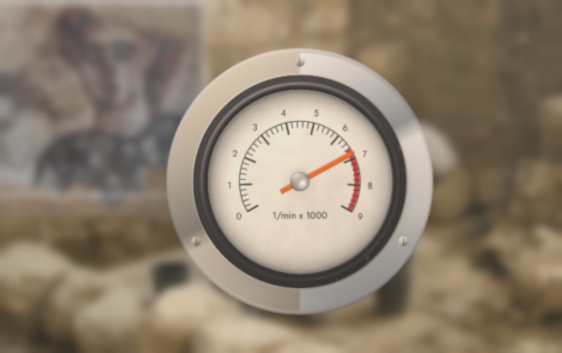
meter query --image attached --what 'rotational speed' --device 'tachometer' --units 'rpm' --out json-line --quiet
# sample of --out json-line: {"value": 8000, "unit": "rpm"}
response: {"value": 6800, "unit": "rpm"}
